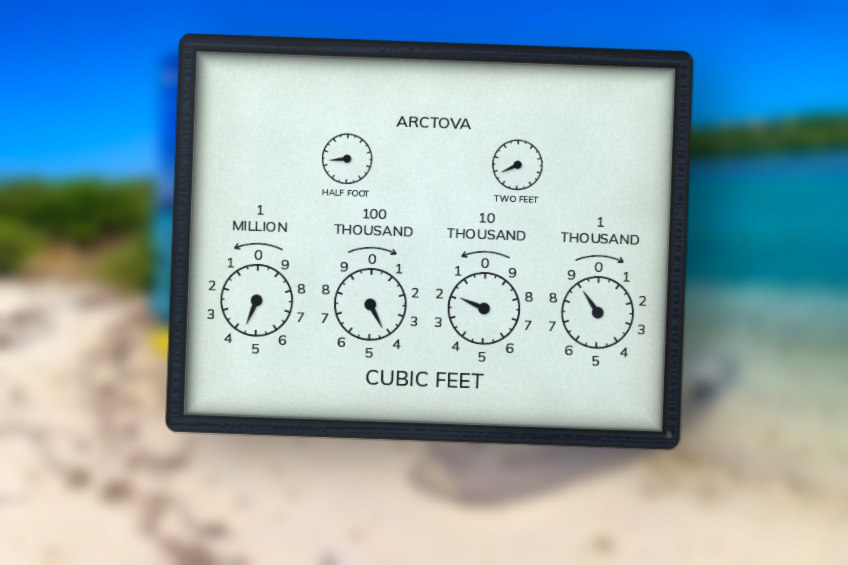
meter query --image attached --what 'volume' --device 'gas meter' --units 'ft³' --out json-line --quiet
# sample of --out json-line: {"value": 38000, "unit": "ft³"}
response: {"value": 441900, "unit": "ft³"}
